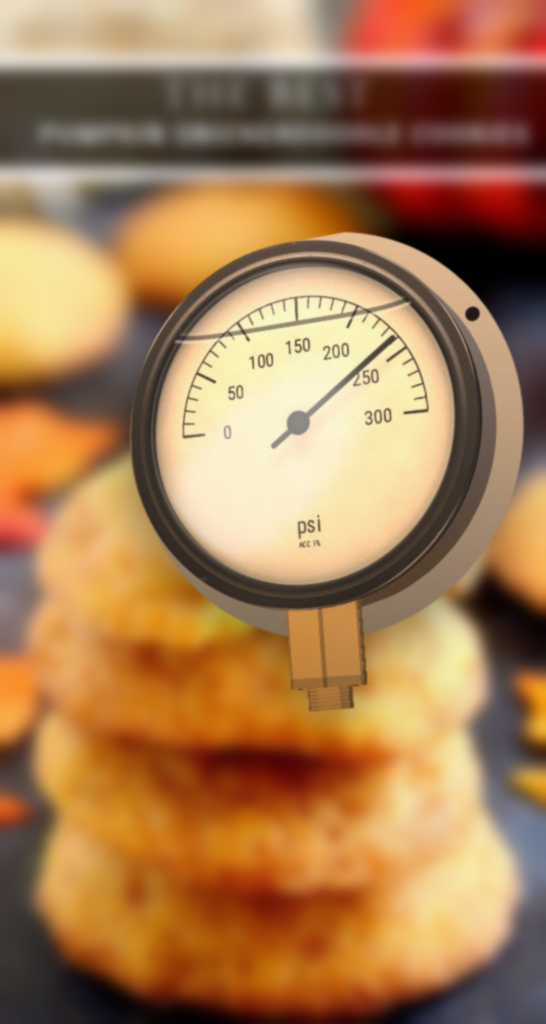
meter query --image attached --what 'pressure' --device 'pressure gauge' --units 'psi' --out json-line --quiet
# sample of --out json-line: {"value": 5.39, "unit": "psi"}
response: {"value": 240, "unit": "psi"}
